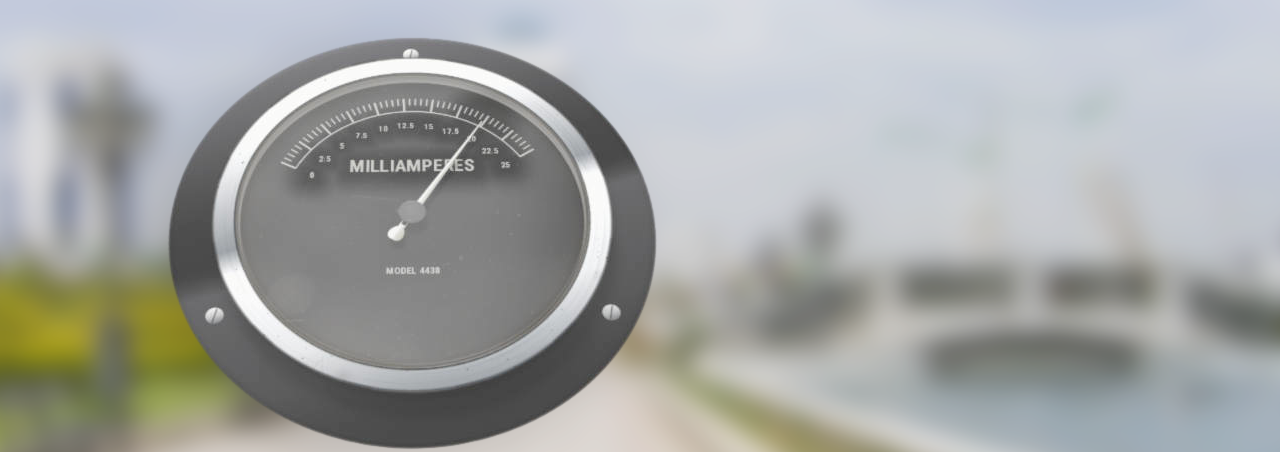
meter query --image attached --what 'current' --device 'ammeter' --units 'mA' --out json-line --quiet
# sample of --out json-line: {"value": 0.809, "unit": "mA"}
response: {"value": 20, "unit": "mA"}
